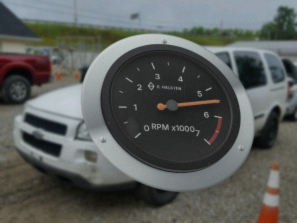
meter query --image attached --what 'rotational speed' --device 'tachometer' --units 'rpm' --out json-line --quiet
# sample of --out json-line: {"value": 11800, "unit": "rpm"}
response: {"value": 5500, "unit": "rpm"}
